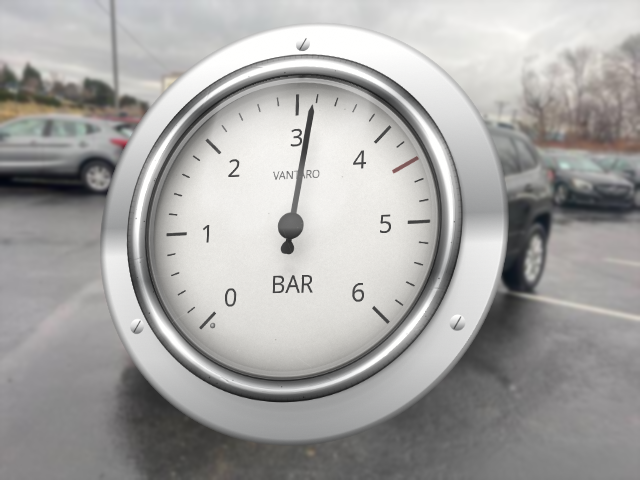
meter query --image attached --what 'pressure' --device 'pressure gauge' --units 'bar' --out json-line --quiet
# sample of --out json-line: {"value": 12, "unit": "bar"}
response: {"value": 3.2, "unit": "bar"}
